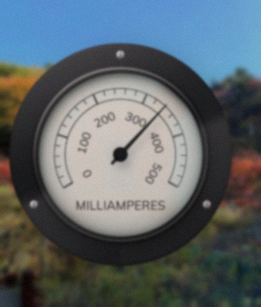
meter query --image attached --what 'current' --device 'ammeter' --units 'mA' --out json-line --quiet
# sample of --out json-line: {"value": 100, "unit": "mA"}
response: {"value": 340, "unit": "mA"}
